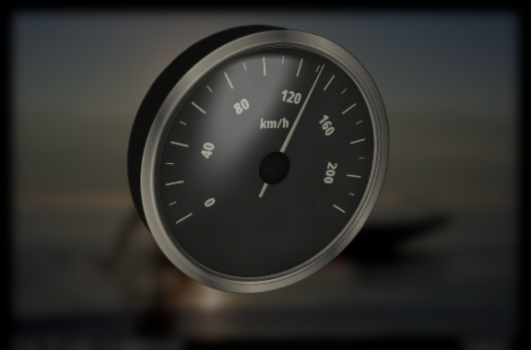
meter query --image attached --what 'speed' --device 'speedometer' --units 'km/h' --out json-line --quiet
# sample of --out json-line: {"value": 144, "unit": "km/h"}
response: {"value": 130, "unit": "km/h"}
